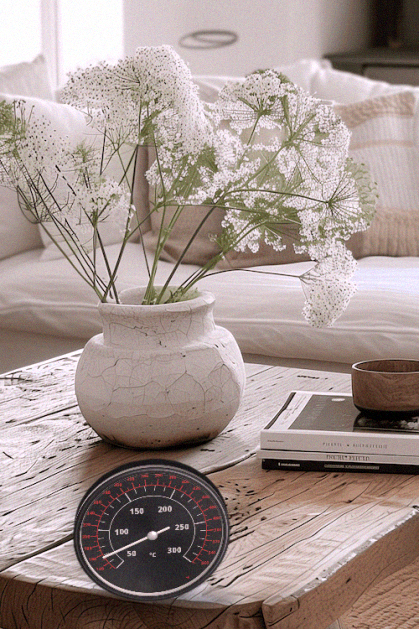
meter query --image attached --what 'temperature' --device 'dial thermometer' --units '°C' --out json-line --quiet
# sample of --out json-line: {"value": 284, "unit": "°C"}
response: {"value": 70, "unit": "°C"}
